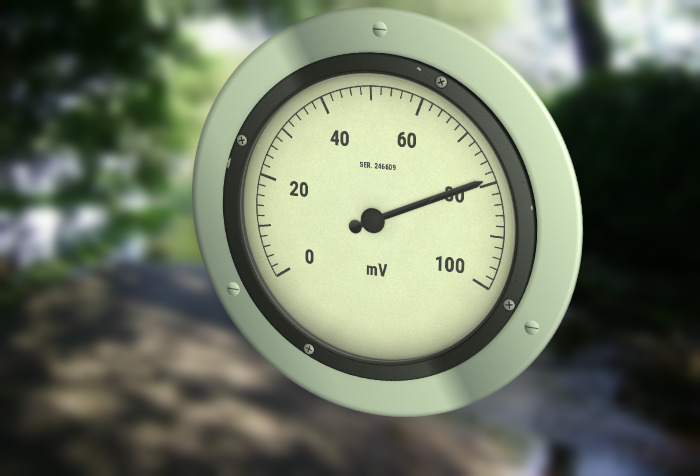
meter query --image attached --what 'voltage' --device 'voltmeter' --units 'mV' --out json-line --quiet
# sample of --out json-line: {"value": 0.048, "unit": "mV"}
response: {"value": 79, "unit": "mV"}
